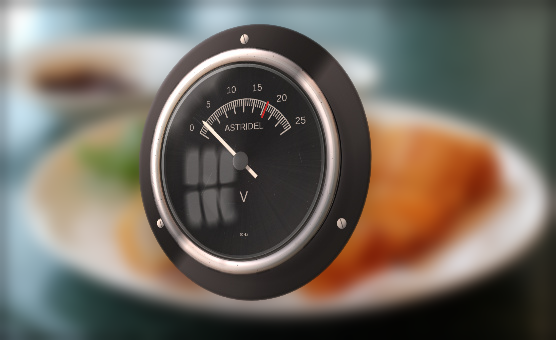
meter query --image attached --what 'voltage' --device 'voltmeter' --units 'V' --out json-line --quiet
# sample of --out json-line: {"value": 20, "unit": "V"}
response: {"value": 2.5, "unit": "V"}
